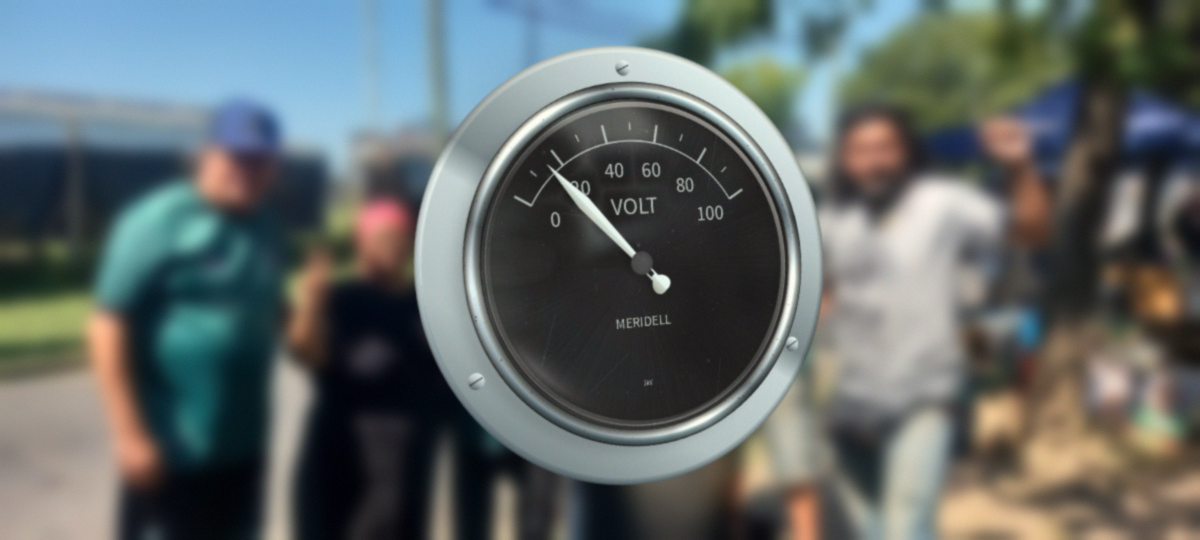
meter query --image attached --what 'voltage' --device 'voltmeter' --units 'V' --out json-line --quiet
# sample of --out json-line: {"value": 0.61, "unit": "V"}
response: {"value": 15, "unit": "V"}
